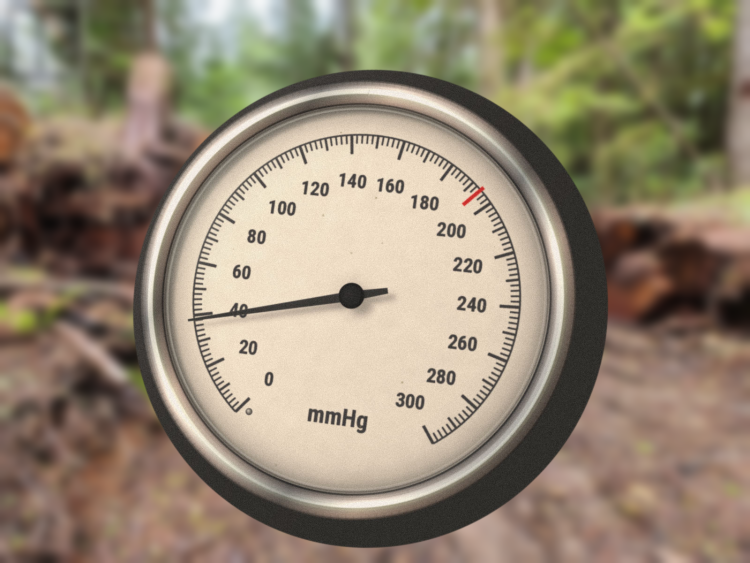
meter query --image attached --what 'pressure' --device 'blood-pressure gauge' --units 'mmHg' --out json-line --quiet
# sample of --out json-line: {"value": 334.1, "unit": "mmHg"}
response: {"value": 38, "unit": "mmHg"}
